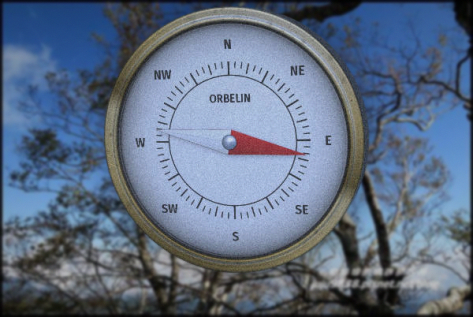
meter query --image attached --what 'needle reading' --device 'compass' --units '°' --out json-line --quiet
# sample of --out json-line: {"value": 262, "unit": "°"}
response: {"value": 100, "unit": "°"}
